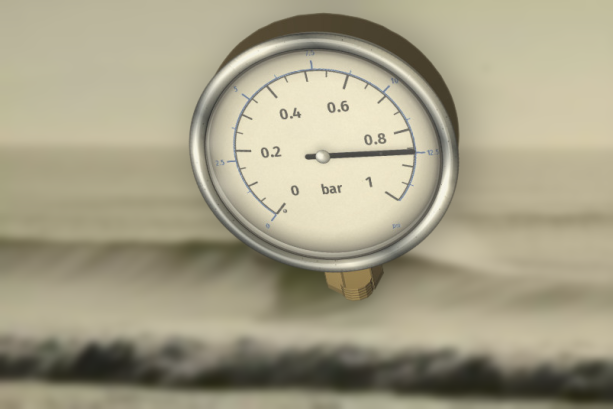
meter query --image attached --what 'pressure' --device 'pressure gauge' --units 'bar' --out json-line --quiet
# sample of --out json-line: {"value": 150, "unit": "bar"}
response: {"value": 0.85, "unit": "bar"}
